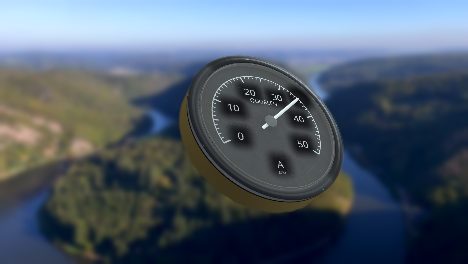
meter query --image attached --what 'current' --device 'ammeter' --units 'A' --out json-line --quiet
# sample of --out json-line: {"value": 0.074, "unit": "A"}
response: {"value": 35, "unit": "A"}
